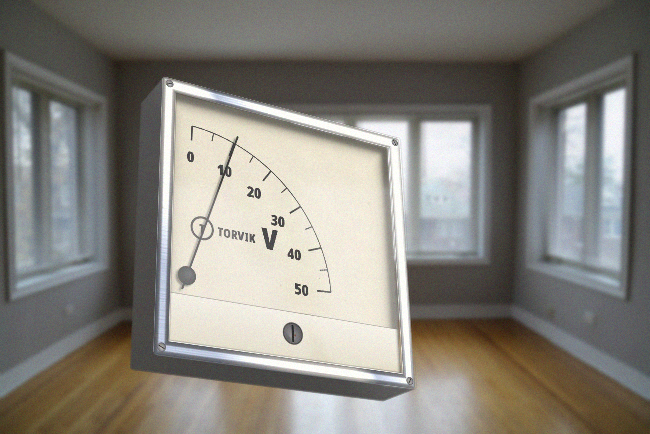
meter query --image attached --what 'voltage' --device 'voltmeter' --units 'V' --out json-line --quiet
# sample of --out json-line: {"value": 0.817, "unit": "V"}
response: {"value": 10, "unit": "V"}
